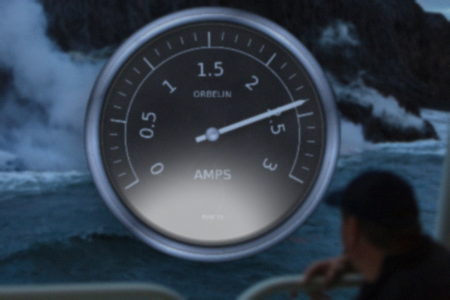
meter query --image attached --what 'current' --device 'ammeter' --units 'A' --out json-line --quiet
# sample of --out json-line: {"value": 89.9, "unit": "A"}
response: {"value": 2.4, "unit": "A"}
